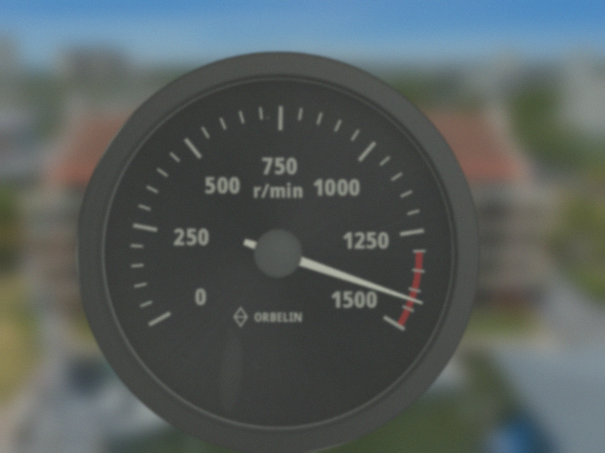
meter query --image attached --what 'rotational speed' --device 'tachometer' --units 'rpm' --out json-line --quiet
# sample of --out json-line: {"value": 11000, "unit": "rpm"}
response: {"value": 1425, "unit": "rpm"}
